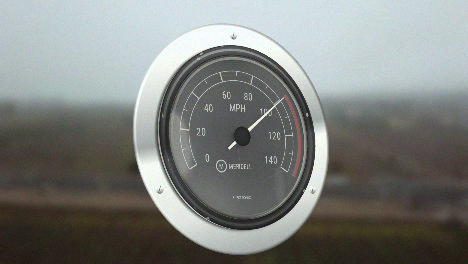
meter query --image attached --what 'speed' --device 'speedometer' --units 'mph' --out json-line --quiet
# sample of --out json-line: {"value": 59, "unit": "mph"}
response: {"value": 100, "unit": "mph"}
